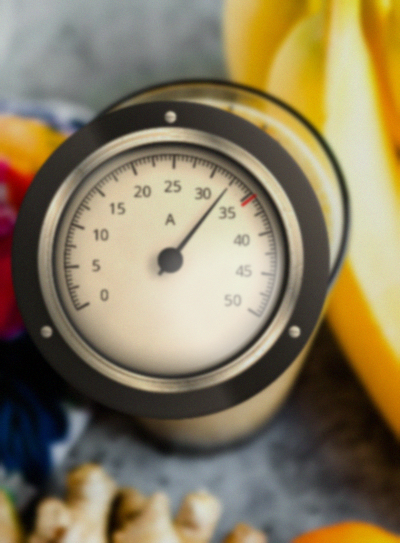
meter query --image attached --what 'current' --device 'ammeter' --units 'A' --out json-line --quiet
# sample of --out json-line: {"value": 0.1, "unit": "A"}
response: {"value": 32.5, "unit": "A"}
